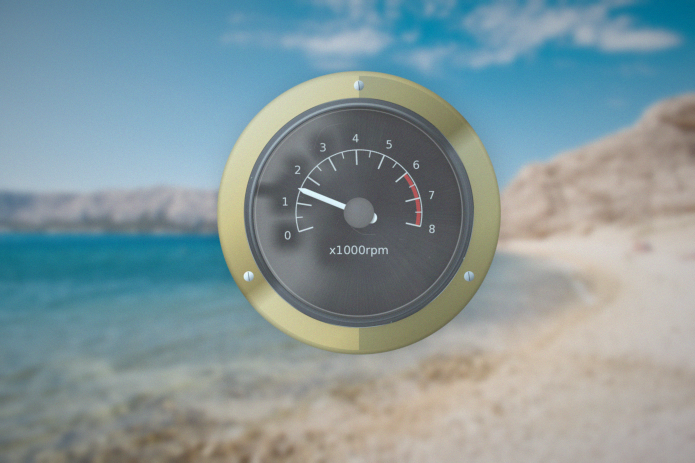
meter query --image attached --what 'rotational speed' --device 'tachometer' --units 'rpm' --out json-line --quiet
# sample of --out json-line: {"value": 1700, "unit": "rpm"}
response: {"value": 1500, "unit": "rpm"}
